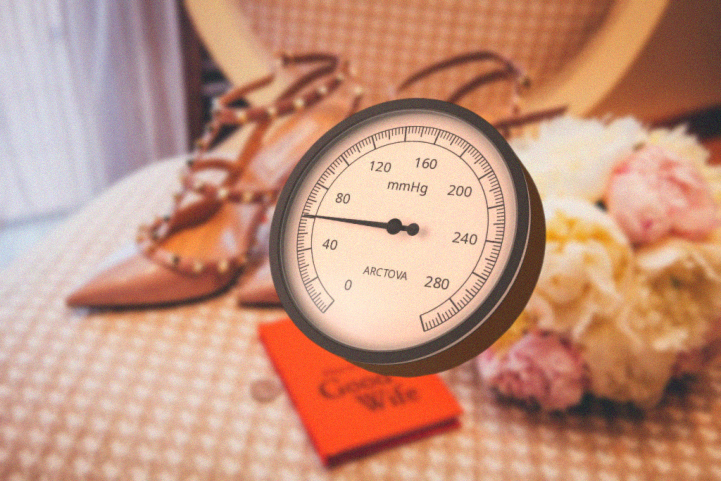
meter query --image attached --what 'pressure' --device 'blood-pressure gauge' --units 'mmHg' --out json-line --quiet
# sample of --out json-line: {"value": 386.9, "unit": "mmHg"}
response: {"value": 60, "unit": "mmHg"}
